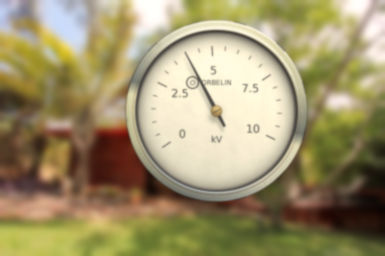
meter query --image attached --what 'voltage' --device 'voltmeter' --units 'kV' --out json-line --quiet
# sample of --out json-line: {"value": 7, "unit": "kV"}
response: {"value": 4, "unit": "kV"}
